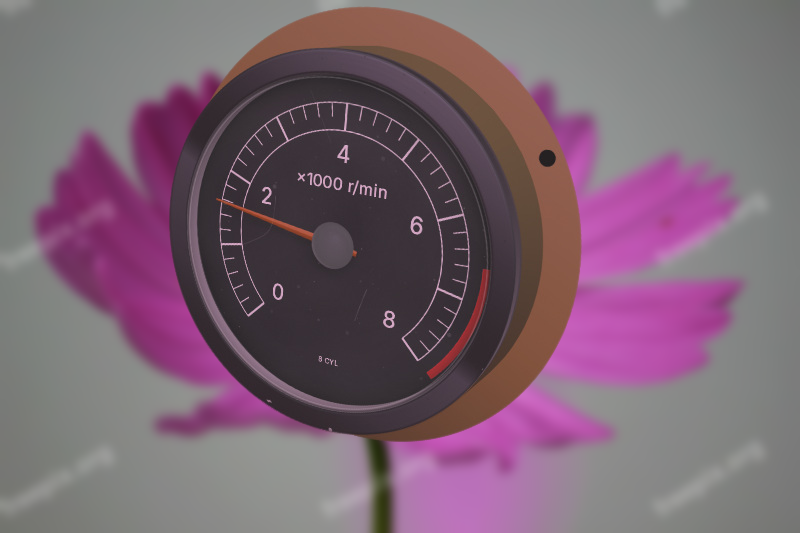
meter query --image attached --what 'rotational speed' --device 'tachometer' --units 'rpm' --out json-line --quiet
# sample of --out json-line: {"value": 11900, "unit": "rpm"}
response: {"value": 1600, "unit": "rpm"}
